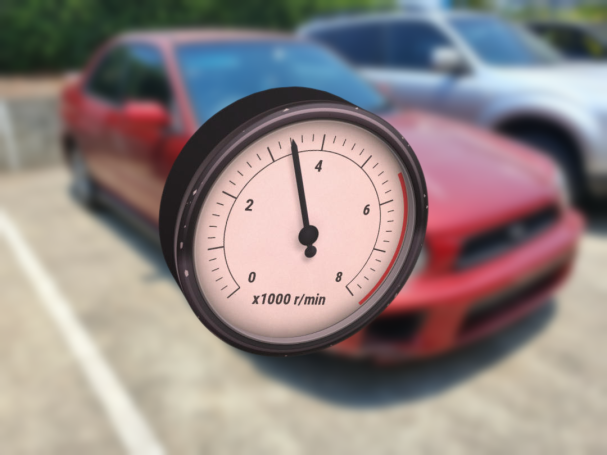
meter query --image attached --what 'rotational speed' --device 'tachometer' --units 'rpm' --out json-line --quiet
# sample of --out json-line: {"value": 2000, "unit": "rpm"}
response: {"value": 3400, "unit": "rpm"}
